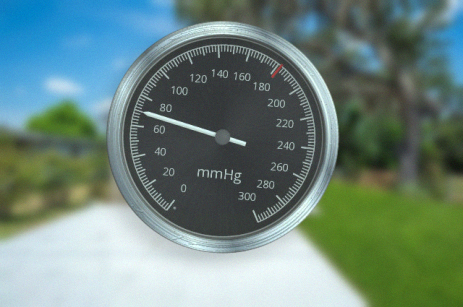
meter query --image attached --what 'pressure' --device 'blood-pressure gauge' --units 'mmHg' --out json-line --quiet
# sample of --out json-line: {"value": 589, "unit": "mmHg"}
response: {"value": 70, "unit": "mmHg"}
